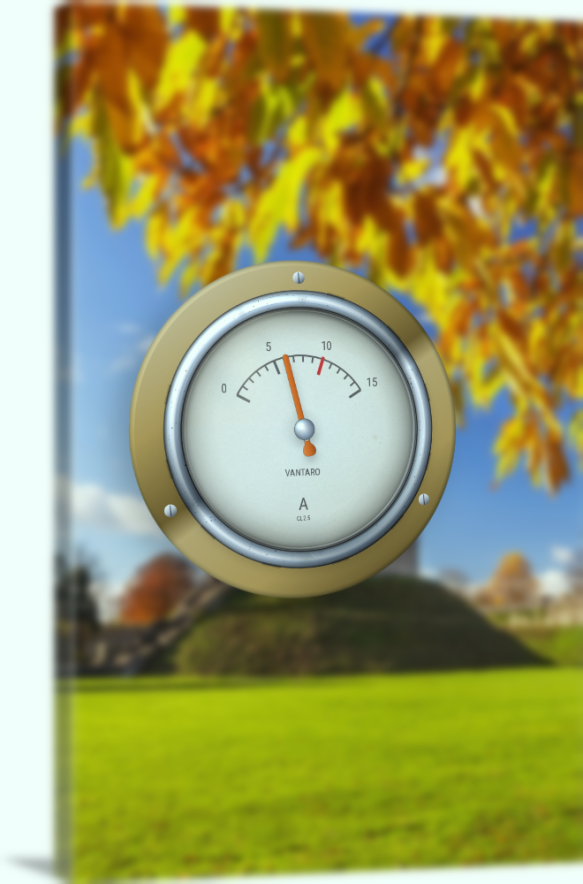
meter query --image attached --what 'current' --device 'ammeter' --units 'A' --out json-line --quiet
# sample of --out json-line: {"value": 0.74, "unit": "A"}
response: {"value": 6, "unit": "A"}
